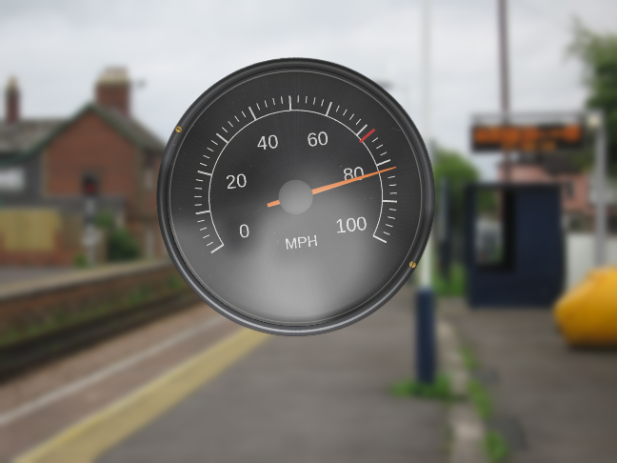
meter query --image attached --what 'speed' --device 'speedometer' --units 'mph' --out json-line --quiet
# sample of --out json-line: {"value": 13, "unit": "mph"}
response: {"value": 82, "unit": "mph"}
